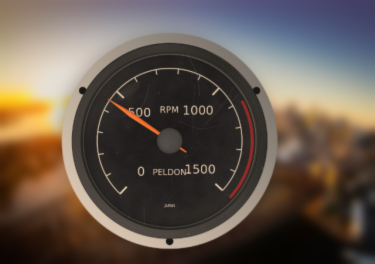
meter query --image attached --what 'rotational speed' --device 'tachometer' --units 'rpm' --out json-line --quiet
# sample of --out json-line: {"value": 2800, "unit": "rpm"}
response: {"value": 450, "unit": "rpm"}
